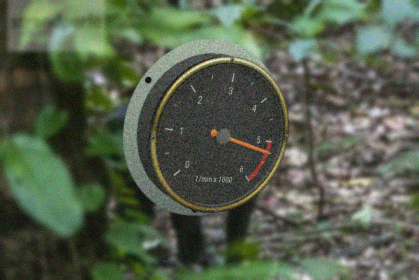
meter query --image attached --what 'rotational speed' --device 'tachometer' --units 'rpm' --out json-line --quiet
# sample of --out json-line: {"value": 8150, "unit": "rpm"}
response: {"value": 5250, "unit": "rpm"}
